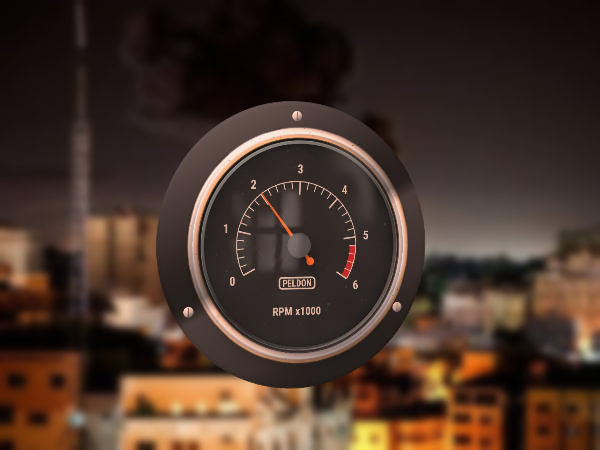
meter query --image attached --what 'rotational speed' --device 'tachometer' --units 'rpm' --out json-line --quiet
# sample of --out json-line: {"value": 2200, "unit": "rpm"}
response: {"value": 2000, "unit": "rpm"}
